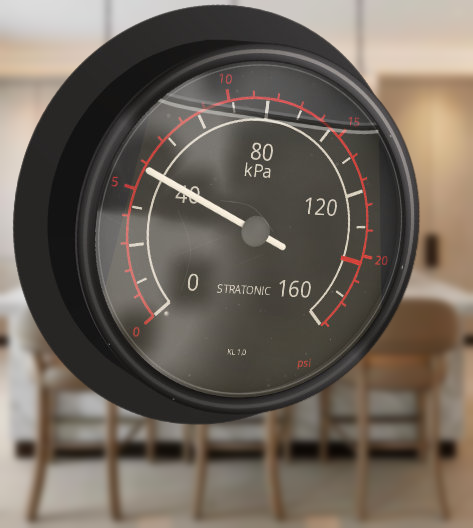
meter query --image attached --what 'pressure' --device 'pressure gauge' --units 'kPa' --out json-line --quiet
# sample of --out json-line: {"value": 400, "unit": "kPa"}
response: {"value": 40, "unit": "kPa"}
